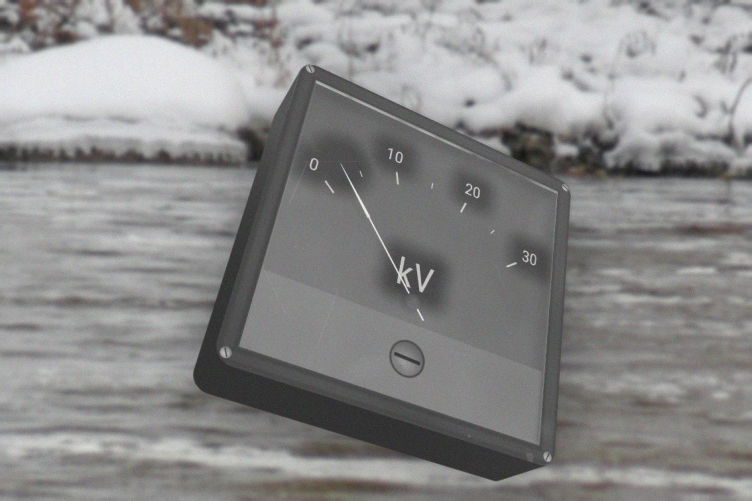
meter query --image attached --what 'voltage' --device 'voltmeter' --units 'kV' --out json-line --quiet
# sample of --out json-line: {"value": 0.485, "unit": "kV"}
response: {"value": 2.5, "unit": "kV"}
